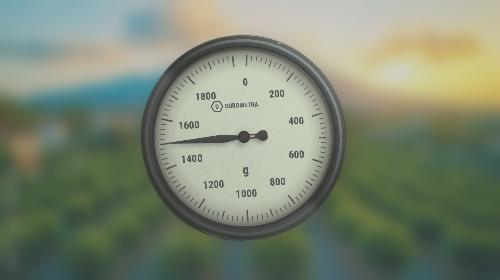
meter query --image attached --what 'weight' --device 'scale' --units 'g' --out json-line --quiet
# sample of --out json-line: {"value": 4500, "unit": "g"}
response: {"value": 1500, "unit": "g"}
